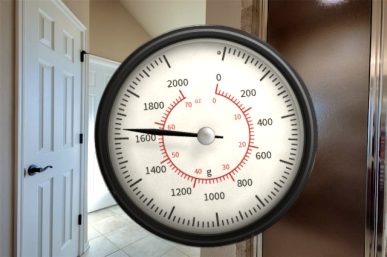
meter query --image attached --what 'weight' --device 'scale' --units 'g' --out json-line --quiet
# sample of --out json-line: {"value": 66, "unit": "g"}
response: {"value": 1640, "unit": "g"}
